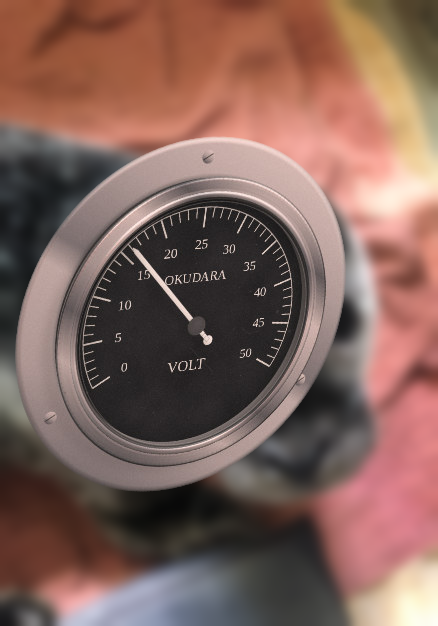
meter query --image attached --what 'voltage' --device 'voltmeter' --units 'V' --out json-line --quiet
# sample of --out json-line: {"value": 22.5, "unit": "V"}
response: {"value": 16, "unit": "V"}
